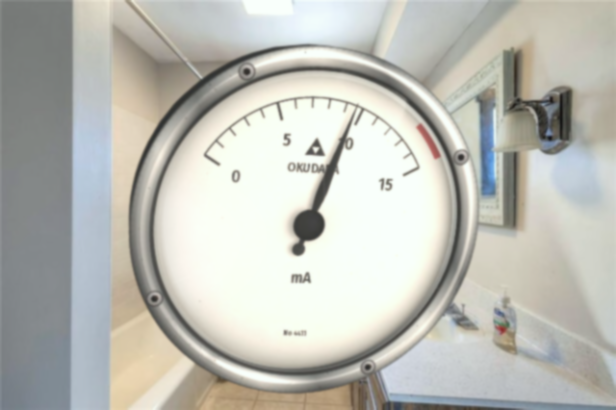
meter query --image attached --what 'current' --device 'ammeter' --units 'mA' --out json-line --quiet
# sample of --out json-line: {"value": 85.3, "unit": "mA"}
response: {"value": 9.5, "unit": "mA"}
